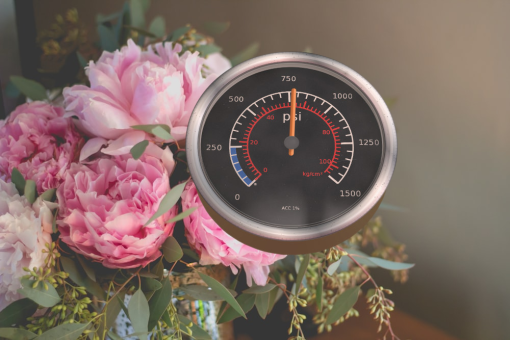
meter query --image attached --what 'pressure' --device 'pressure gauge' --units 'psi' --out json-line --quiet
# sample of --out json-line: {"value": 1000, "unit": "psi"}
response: {"value": 775, "unit": "psi"}
